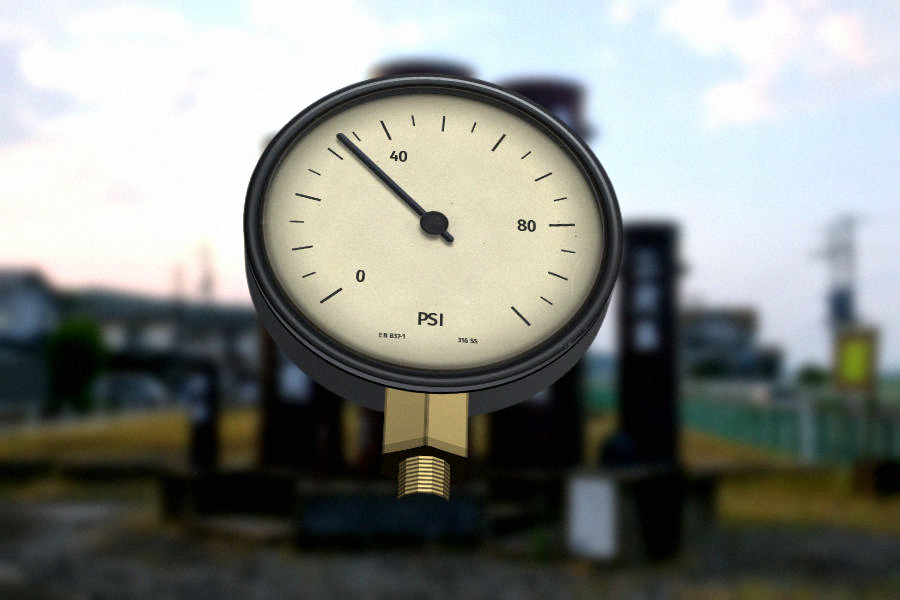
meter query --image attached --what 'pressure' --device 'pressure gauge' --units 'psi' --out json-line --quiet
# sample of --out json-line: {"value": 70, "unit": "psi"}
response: {"value": 32.5, "unit": "psi"}
